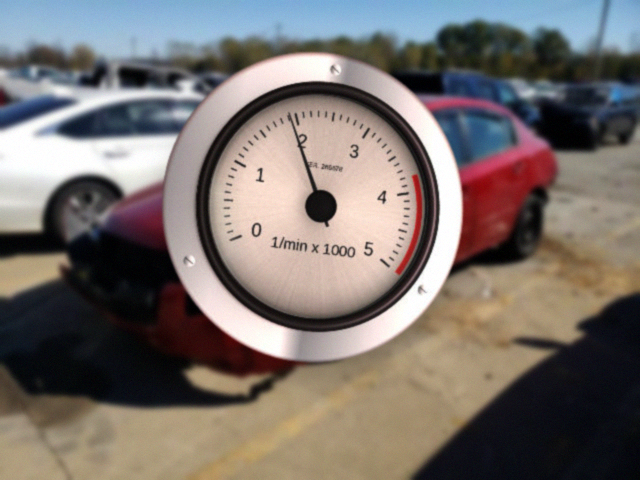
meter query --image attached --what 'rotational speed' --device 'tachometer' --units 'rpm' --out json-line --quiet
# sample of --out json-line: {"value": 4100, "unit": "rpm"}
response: {"value": 1900, "unit": "rpm"}
